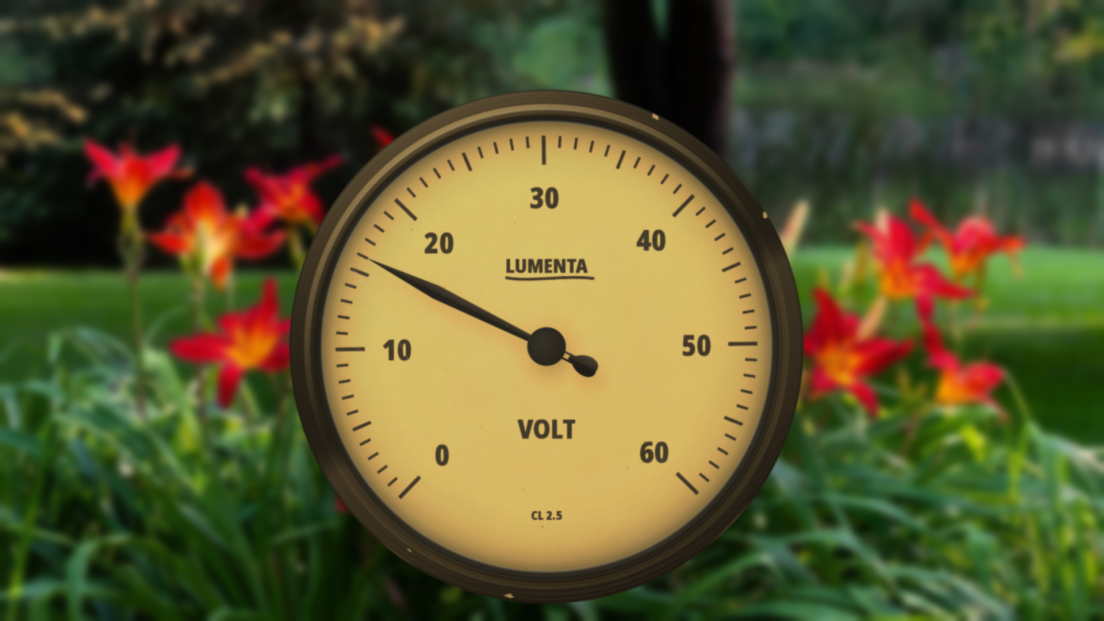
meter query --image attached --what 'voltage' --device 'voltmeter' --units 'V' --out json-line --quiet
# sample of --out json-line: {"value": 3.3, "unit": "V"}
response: {"value": 16, "unit": "V"}
